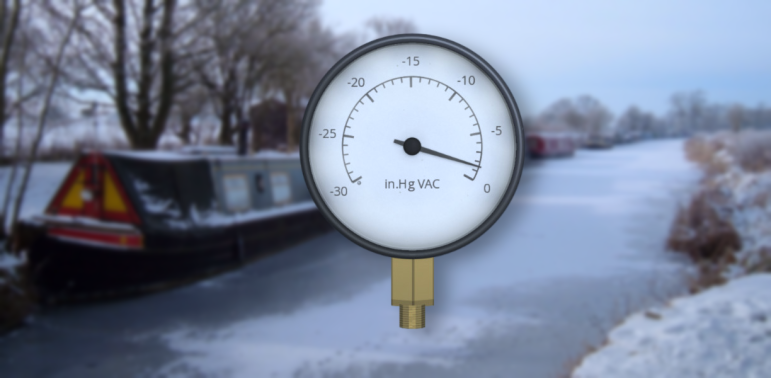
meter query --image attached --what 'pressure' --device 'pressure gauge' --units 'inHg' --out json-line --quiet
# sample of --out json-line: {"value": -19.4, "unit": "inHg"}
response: {"value": -1.5, "unit": "inHg"}
